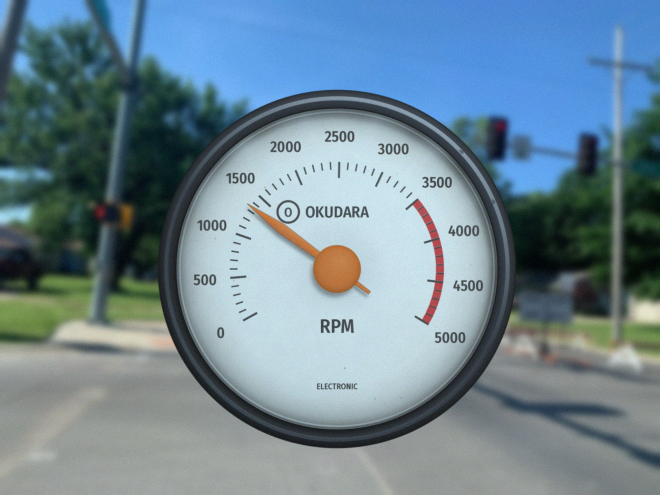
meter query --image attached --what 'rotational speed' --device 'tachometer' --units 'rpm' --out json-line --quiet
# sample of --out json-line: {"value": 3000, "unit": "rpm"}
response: {"value": 1350, "unit": "rpm"}
